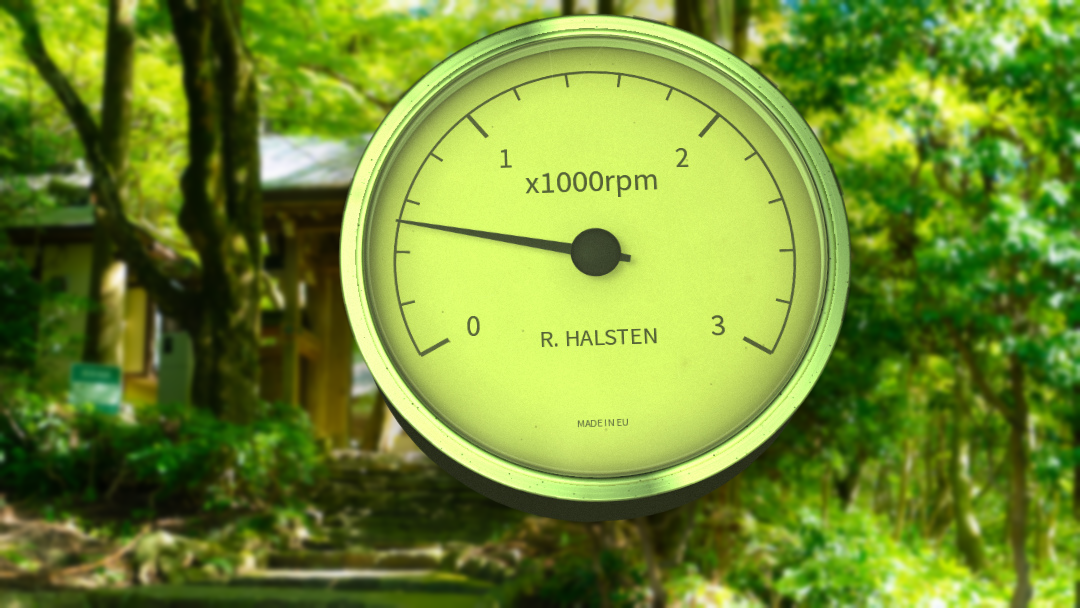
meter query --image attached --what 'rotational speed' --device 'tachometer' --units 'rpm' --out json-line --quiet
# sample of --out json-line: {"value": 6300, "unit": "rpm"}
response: {"value": 500, "unit": "rpm"}
